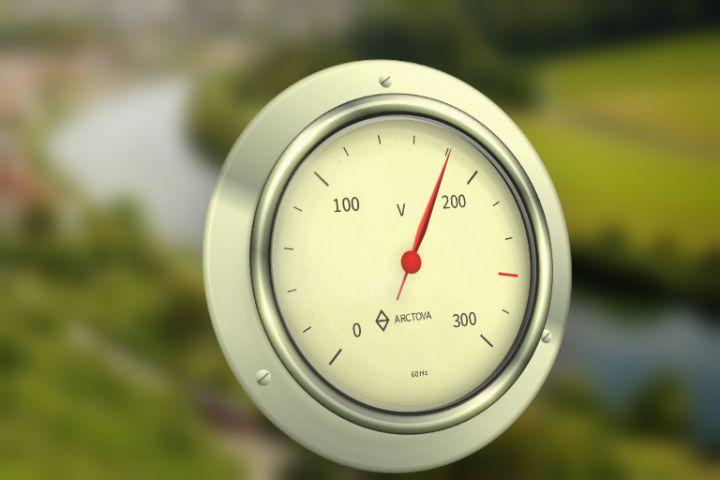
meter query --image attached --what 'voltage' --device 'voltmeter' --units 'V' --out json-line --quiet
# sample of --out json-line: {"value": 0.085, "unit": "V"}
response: {"value": 180, "unit": "V"}
